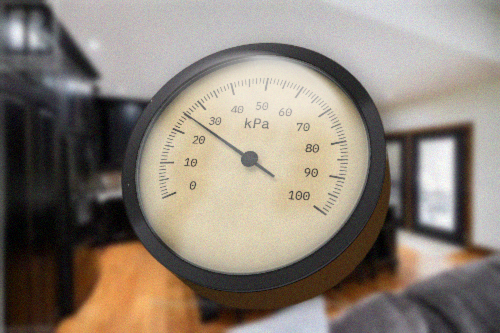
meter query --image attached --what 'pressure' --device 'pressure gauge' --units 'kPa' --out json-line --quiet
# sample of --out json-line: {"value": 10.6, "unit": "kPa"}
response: {"value": 25, "unit": "kPa"}
